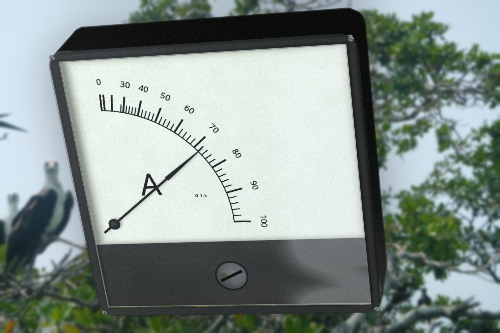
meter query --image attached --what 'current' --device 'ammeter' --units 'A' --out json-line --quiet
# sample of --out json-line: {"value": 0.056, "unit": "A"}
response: {"value": 72, "unit": "A"}
